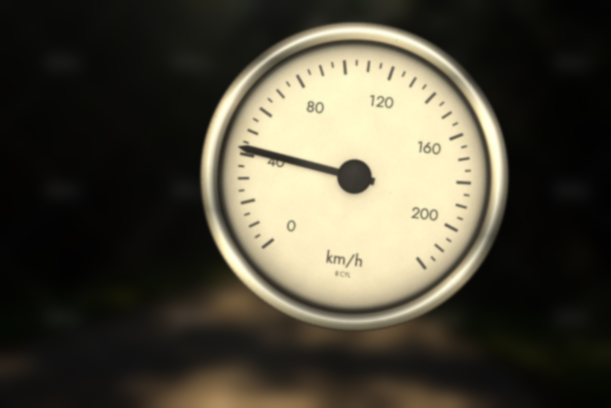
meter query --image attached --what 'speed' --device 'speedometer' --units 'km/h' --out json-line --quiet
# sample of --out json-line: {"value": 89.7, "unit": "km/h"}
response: {"value": 42.5, "unit": "km/h"}
